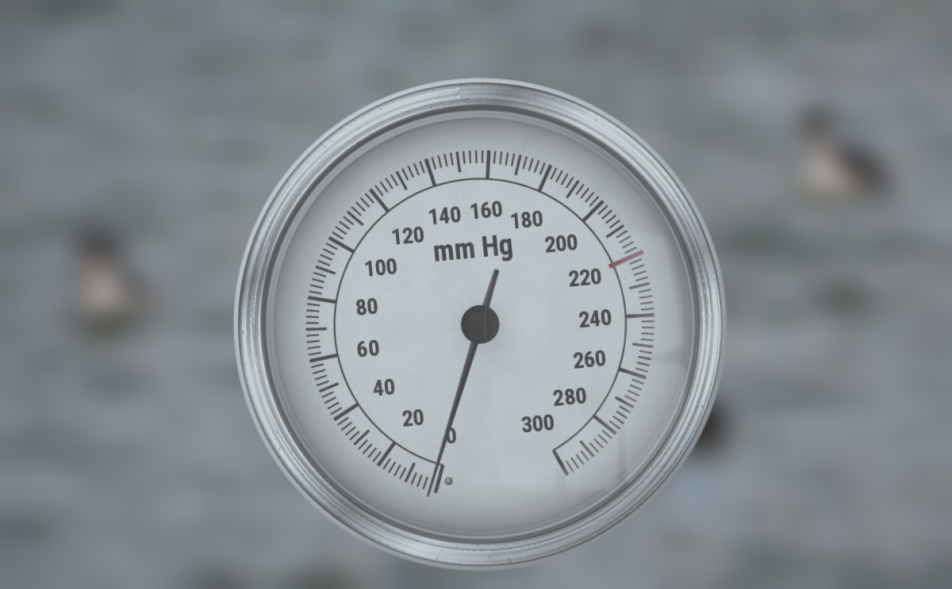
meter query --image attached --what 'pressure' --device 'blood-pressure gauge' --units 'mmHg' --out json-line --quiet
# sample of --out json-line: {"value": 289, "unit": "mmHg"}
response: {"value": 2, "unit": "mmHg"}
